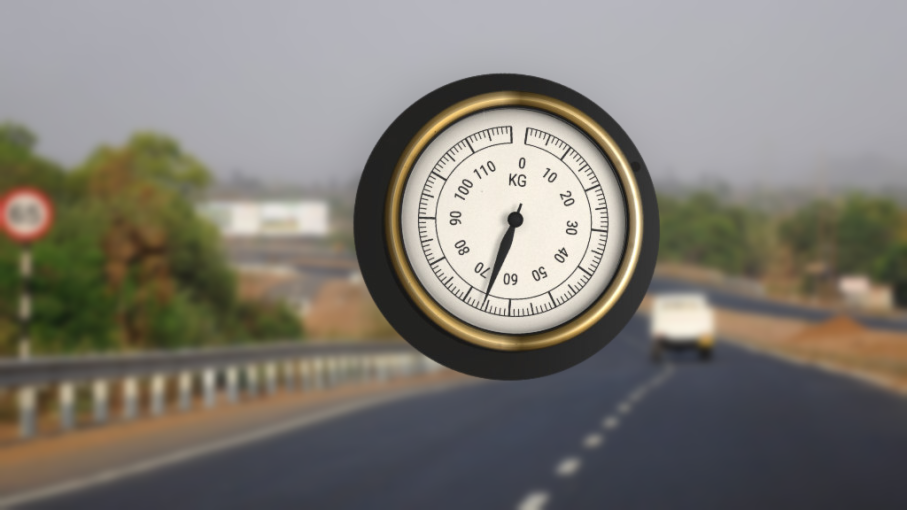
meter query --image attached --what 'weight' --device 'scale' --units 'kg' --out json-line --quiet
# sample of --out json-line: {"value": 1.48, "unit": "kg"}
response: {"value": 66, "unit": "kg"}
